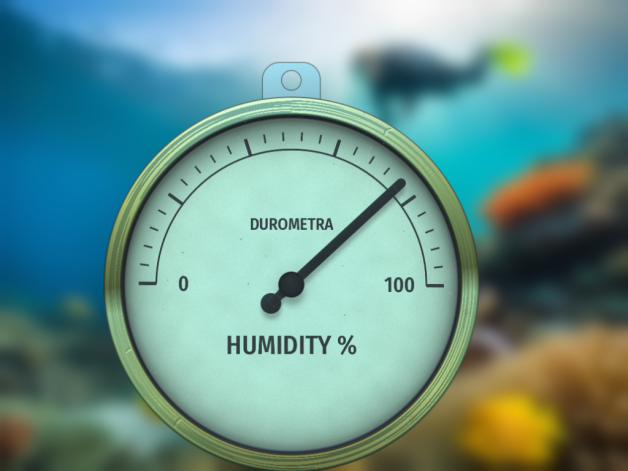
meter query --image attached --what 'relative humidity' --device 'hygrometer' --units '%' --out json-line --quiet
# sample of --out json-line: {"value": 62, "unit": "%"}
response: {"value": 76, "unit": "%"}
